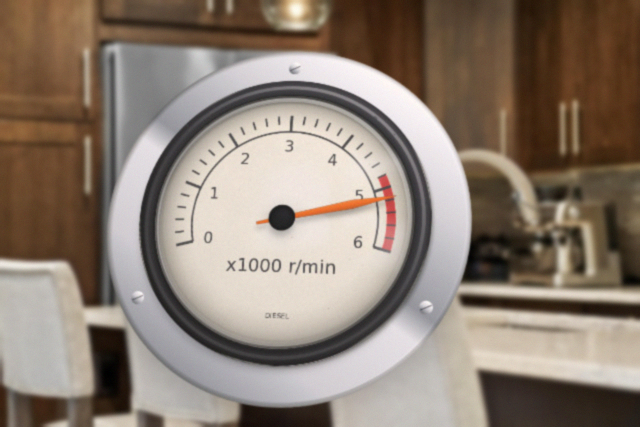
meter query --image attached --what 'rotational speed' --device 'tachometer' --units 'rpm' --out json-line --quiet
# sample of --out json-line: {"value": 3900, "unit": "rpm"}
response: {"value": 5200, "unit": "rpm"}
